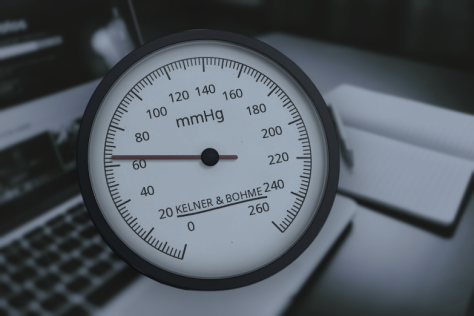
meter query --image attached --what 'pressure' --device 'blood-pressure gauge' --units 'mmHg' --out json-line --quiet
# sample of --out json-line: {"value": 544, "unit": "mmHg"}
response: {"value": 64, "unit": "mmHg"}
